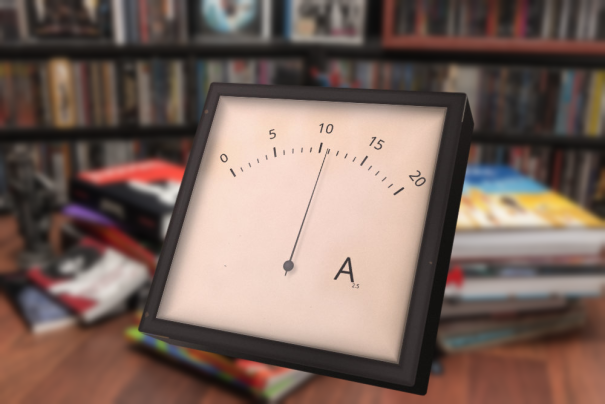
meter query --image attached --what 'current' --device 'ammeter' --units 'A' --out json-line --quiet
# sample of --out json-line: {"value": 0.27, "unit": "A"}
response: {"value": 11, "unit": "A"}
